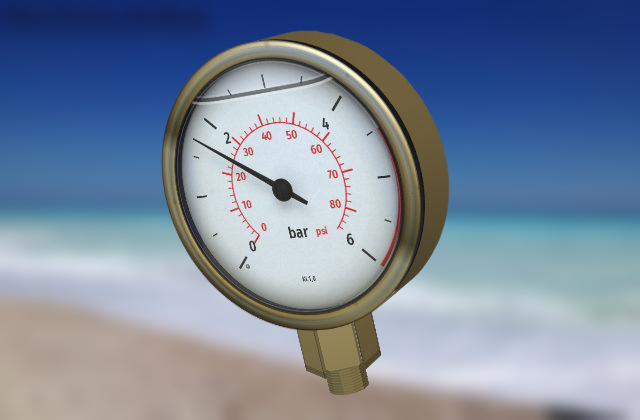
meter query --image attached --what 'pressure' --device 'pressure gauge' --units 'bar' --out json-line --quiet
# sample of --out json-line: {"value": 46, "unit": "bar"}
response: {"value": 1.75, "unit": "bar"}
